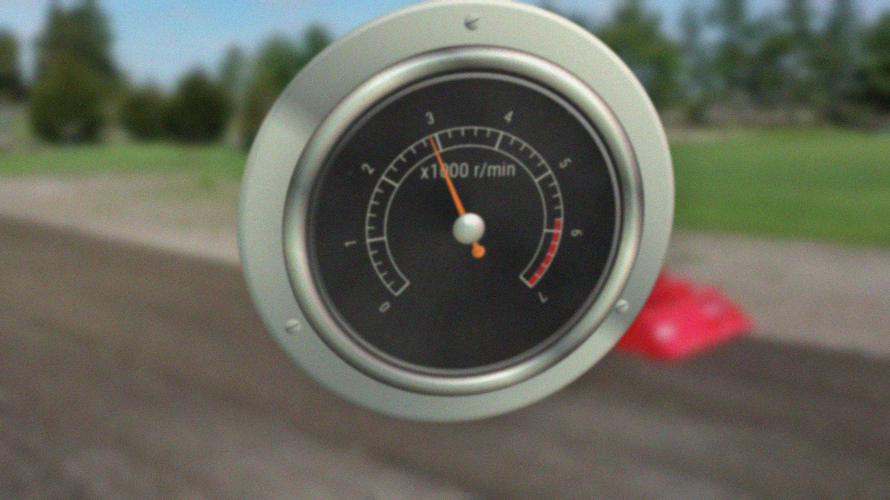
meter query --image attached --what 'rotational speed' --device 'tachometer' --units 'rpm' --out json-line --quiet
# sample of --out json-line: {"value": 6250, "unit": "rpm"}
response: {"value": 2900, "unit": "rpm"}
